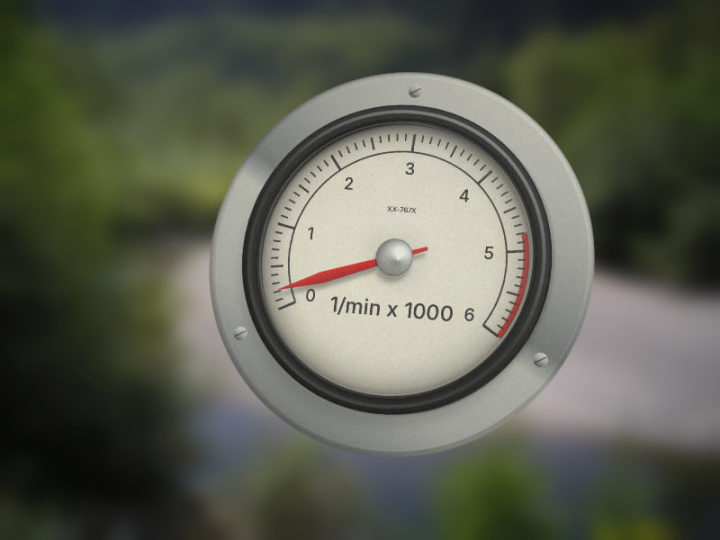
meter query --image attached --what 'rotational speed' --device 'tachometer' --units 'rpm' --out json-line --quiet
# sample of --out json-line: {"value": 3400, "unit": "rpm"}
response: {"value": 200, "unit": "rpm"}
